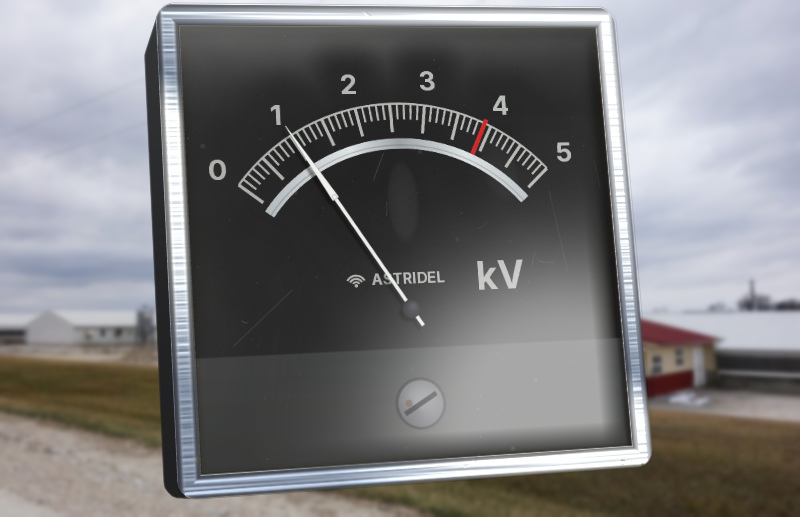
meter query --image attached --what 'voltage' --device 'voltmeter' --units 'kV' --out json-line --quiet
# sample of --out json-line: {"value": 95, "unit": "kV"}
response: {"value": 1, "unit": "kV"}
